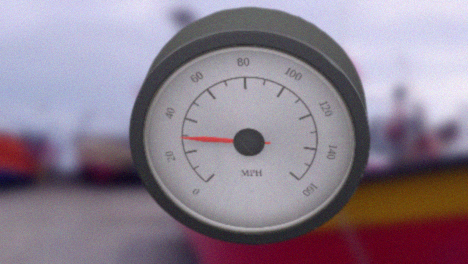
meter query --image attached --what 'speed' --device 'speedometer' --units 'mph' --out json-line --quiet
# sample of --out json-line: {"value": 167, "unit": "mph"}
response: {"value": 30, "unit": "mph"}
